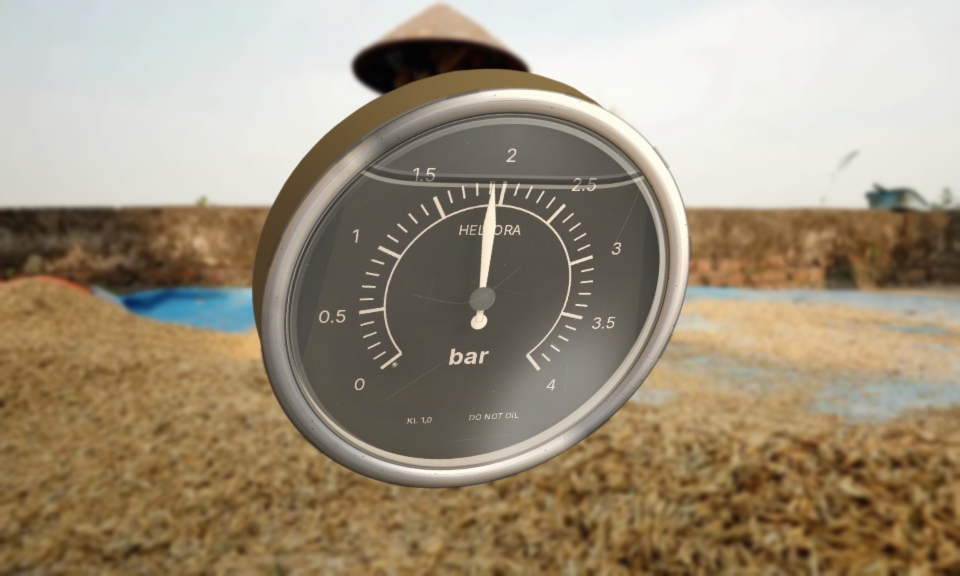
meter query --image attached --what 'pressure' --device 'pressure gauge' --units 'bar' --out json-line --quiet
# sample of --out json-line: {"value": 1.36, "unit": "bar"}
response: {"value": 1.9, "unit": "bar"}
